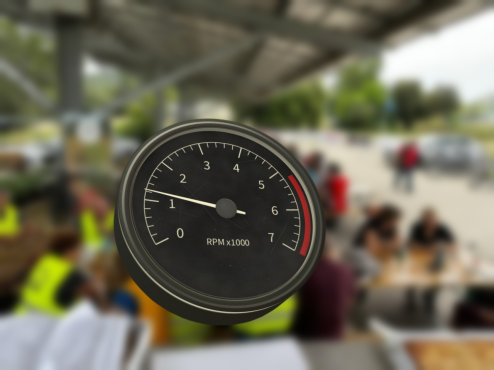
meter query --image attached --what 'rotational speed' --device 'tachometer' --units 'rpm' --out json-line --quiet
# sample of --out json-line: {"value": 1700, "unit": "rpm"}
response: {"value": 1200, "unit": "rpm"}
